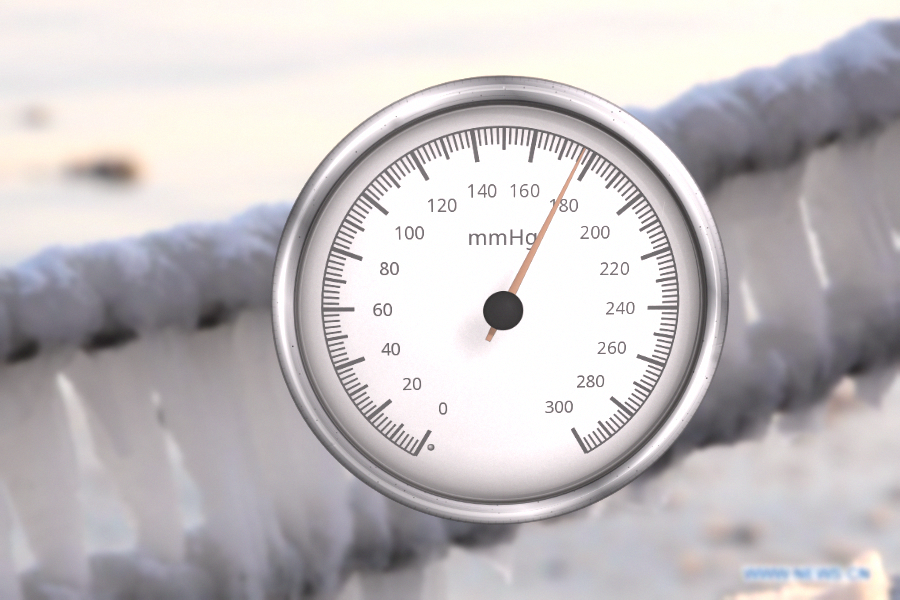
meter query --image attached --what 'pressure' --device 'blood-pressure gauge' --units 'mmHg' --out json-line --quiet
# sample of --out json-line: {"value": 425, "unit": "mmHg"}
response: {"value": 176, "unit": "mmHg"}
